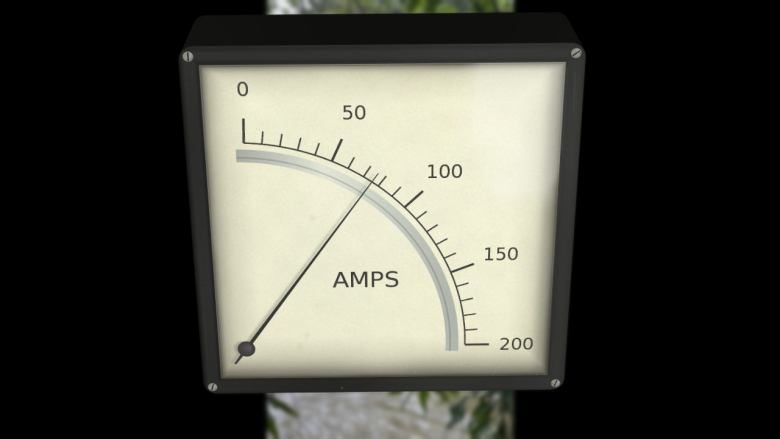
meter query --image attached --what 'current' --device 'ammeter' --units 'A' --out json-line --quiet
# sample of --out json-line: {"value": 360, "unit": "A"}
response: {"value": 75, "unit": "A"}
